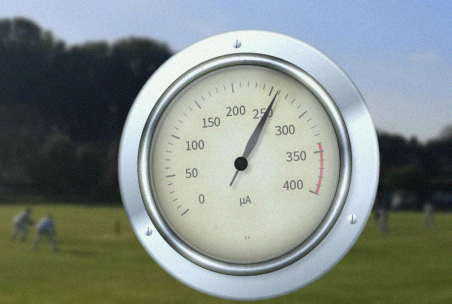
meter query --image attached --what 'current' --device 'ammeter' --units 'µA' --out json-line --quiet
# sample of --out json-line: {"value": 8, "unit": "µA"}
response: {"value": 260, "unit": "µA"}
